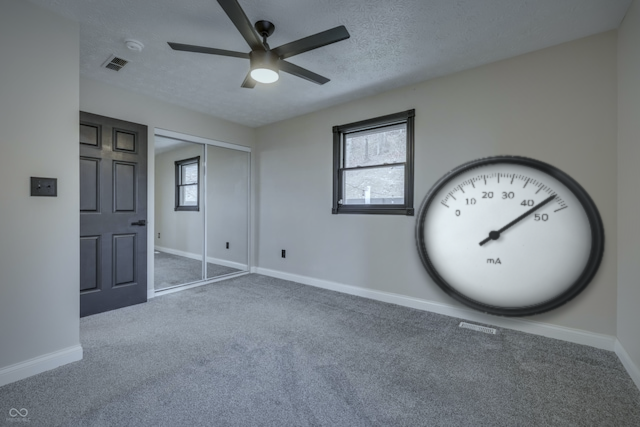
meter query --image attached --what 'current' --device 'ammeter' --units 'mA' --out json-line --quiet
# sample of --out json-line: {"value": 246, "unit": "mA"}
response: {"value": 45, "unit": "mA"}
